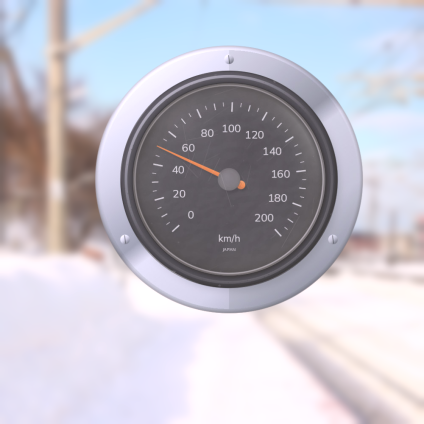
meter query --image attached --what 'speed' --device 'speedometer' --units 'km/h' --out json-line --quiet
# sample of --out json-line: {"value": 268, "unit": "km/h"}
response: {"value": 50, "unit": "km/h"}
